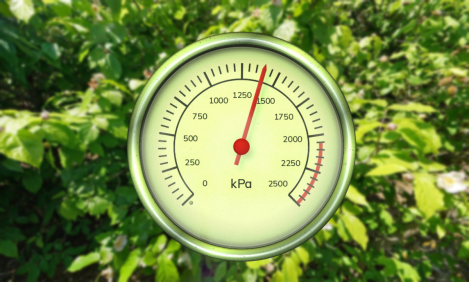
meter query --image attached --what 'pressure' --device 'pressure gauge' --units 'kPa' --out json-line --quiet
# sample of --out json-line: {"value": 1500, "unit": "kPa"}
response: {"value": 1400, "unit": "kPa"}
